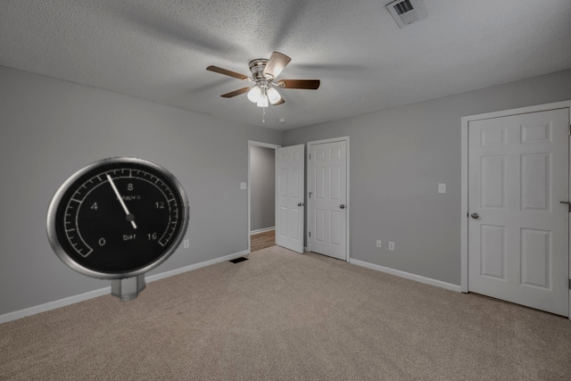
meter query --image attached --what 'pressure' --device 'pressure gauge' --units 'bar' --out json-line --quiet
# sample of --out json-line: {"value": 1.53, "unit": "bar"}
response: {"value": 6.5, "unit": "bar"}
